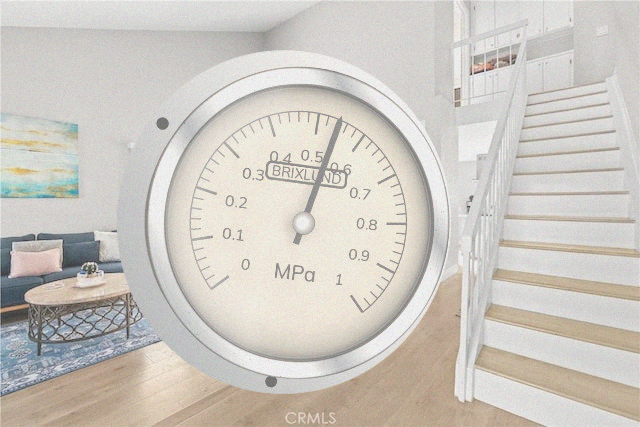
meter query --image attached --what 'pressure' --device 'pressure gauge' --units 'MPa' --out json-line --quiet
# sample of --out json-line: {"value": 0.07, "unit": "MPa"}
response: {"value": 0.54, "unit": "MPa"}
